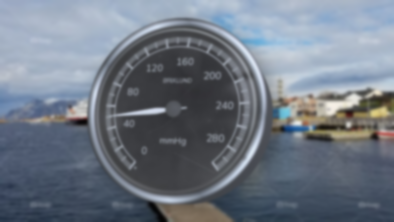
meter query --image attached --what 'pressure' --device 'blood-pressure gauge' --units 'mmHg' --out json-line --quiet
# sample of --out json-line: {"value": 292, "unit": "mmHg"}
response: {"value": 50, "unit": "mmHg"}
